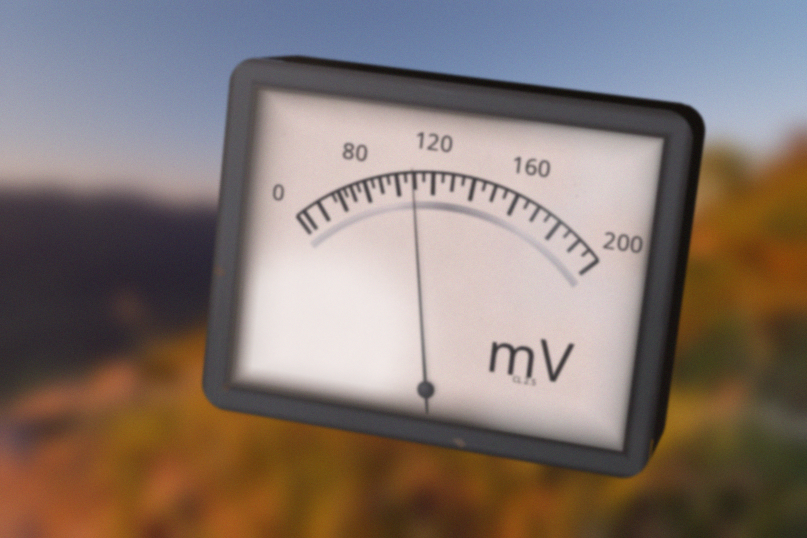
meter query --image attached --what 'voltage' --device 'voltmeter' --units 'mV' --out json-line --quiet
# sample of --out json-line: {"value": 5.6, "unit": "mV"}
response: {"value": 110, "unit": "mV"}
